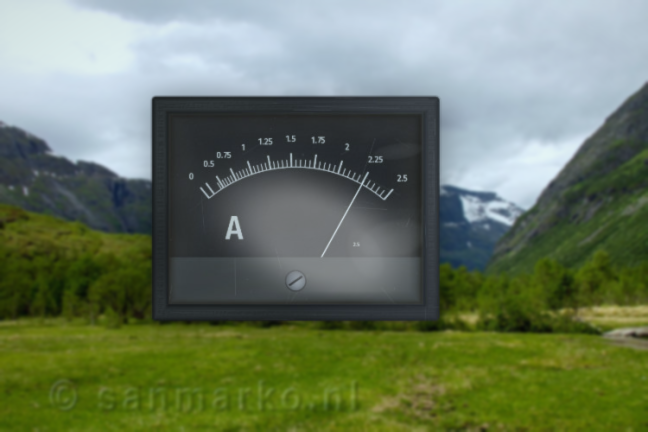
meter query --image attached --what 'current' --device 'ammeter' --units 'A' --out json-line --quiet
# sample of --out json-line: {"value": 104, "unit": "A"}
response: {"value": 2.25, "unit": "A"}
